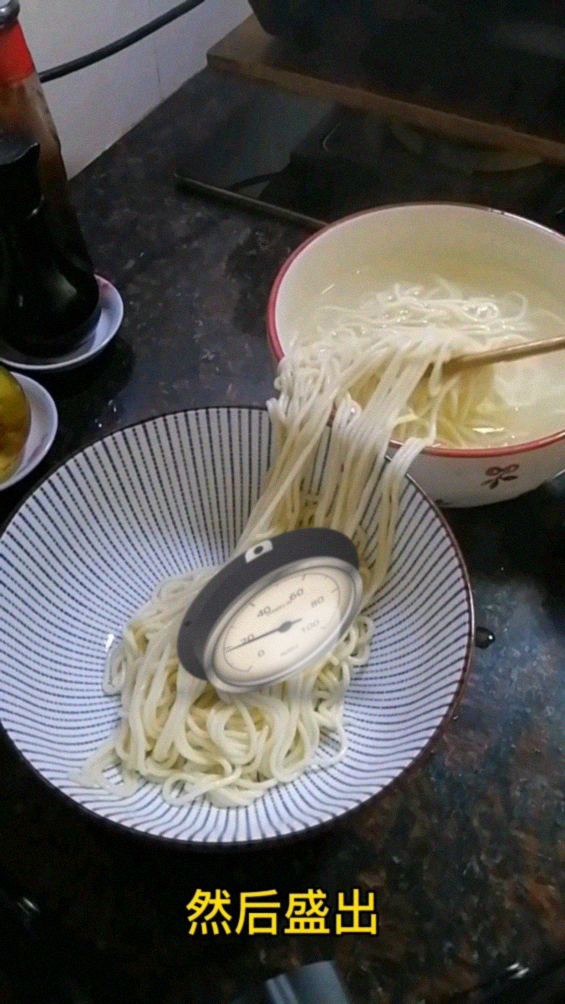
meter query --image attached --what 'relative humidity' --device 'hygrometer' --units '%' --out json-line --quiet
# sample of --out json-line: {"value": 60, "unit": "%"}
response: {"value": 20, "unit": "%"}
